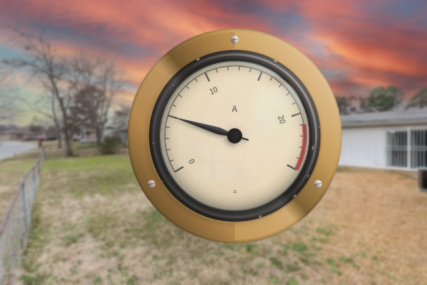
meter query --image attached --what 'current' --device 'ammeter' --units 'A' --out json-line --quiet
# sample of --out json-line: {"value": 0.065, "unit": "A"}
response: {"value": 5, "unit": "A"}
